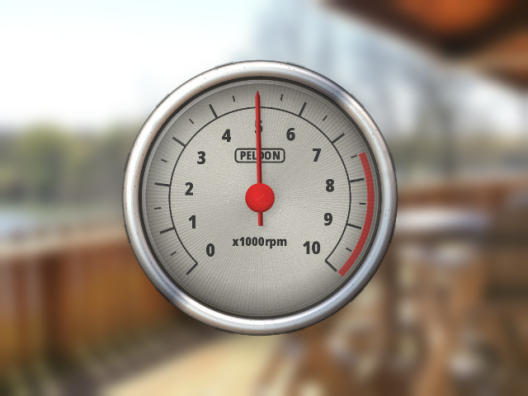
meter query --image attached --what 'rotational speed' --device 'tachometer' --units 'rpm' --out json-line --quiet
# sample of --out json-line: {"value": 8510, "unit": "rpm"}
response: {"value": 5000, "unit": "rpm"}
